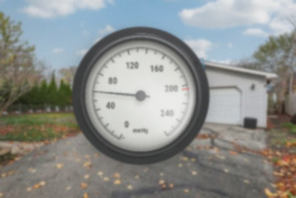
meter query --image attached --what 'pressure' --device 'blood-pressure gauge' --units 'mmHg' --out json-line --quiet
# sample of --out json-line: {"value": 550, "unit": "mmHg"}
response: {"value": 60, "unit": "mmHg"}
